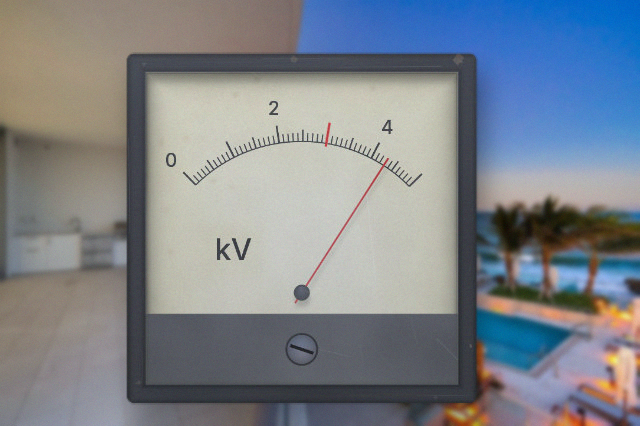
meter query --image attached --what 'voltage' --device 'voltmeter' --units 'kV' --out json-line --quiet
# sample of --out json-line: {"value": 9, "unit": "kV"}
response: {"value": 4.3, "unit": "kV"}
